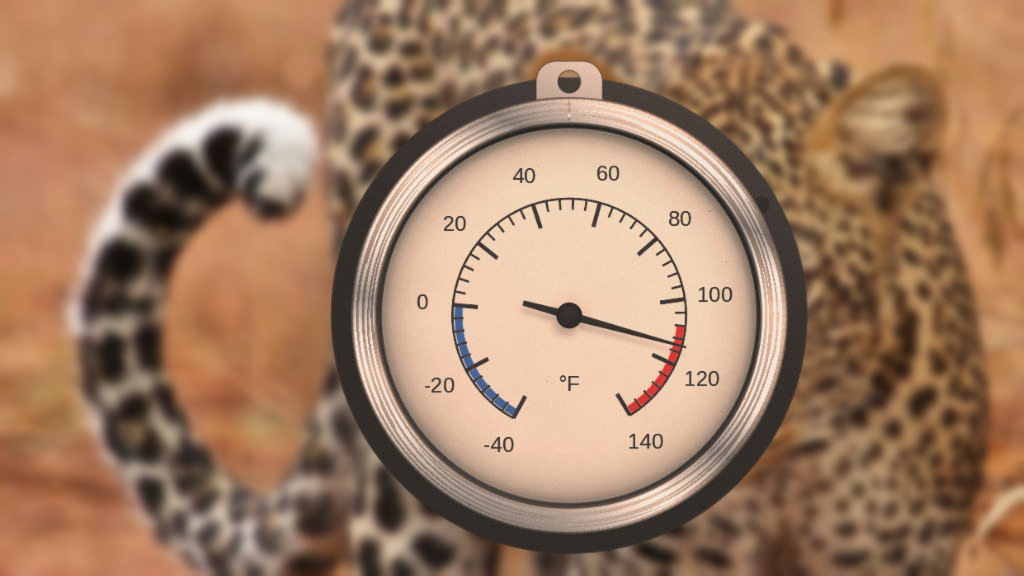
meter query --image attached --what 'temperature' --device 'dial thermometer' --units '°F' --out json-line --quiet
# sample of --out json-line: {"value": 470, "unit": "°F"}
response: {"value": 114, "unit": "°F"}
